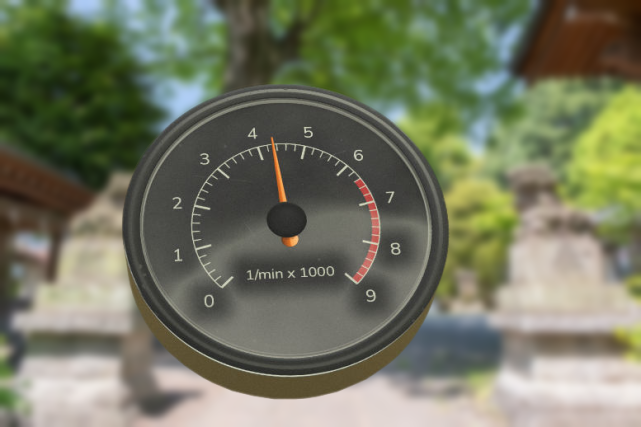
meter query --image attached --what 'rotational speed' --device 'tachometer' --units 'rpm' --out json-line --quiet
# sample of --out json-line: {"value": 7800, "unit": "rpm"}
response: {"value": 4300, "unit": "rpm"}
